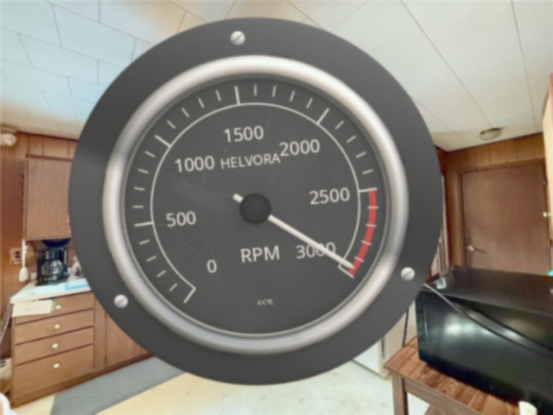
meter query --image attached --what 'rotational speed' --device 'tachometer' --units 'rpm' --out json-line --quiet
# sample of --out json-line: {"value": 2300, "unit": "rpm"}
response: {"value": 2950, "unit": "rpm"}
